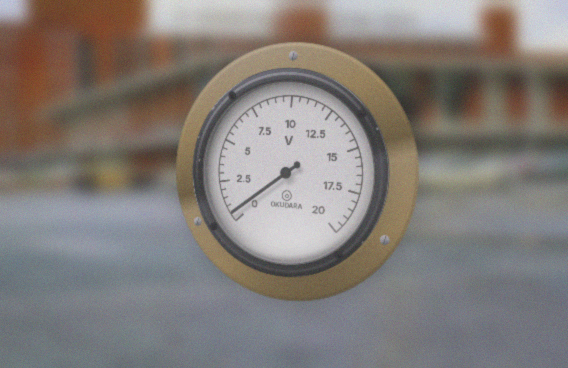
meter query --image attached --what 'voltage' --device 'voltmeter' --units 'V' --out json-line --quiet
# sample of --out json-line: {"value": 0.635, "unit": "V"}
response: {"value": 0.5, "unit": "V"}
